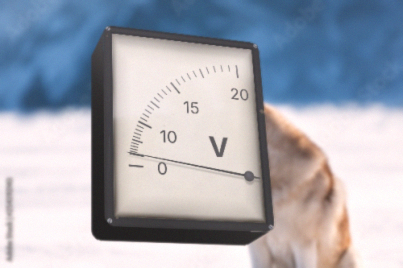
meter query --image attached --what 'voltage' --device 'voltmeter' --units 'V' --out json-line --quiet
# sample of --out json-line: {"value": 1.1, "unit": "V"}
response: {"value": 5, "unit": "V"}
